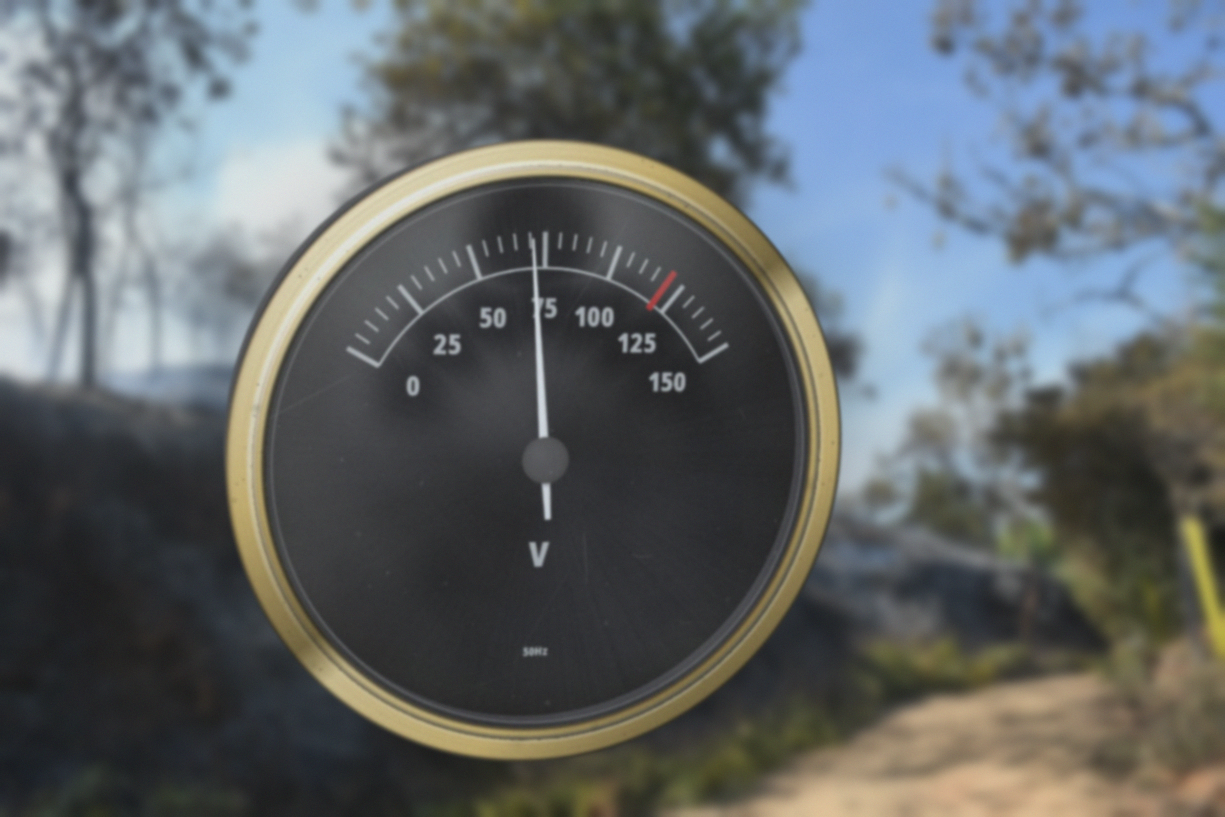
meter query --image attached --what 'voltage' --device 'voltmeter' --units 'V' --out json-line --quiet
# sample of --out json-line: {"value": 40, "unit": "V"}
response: {"value": 70, "unit": "V"}
